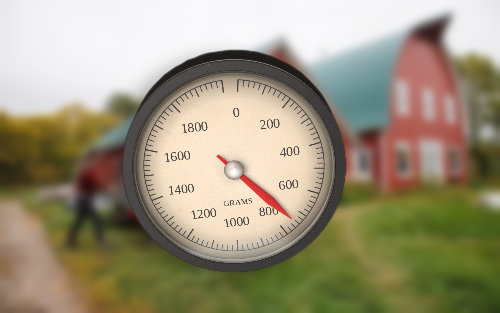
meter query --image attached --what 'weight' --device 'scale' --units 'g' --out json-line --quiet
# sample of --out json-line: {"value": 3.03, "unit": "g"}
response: {"value": 740, "unit": "g"}
